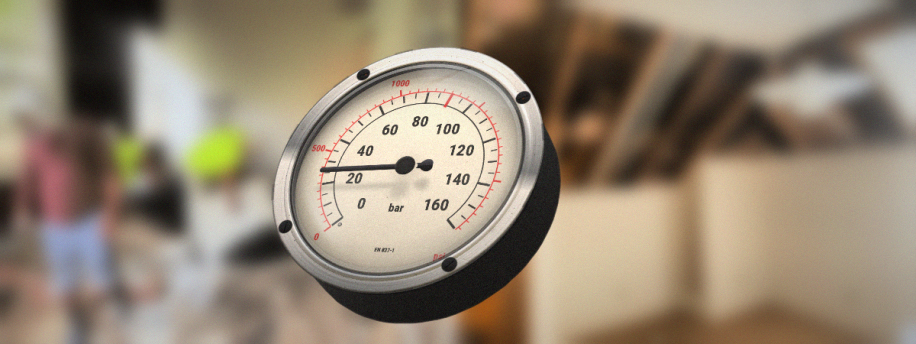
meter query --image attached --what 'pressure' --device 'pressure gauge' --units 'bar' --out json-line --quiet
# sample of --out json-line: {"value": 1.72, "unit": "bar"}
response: {"value": 25, "unit": "bar"}
